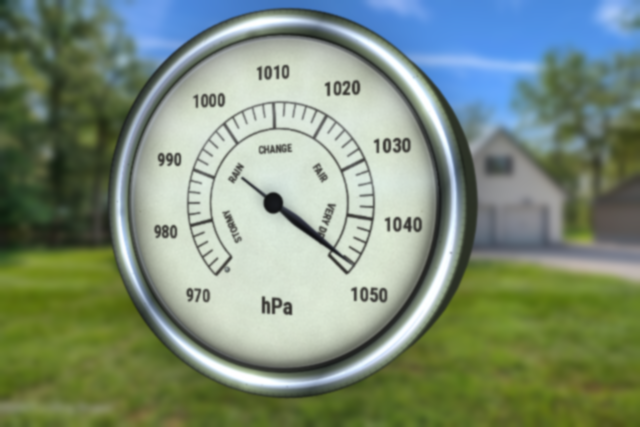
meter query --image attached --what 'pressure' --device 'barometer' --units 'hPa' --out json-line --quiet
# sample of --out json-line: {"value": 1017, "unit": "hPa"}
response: {"value": 1048, "unit": "hPa"}
